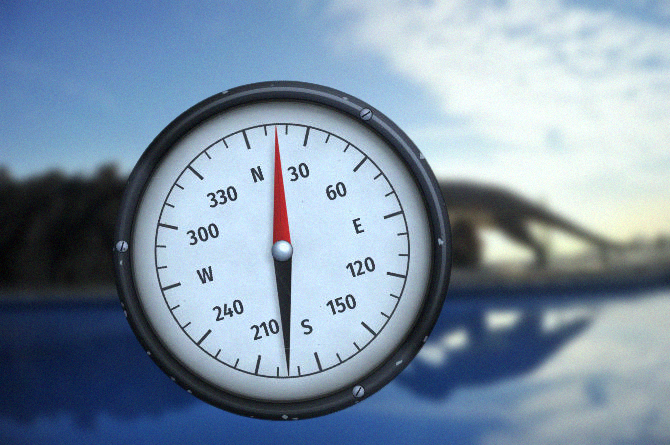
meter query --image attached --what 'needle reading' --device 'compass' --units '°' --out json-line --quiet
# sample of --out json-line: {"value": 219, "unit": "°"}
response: {"value": 15, "unit": "°"}
